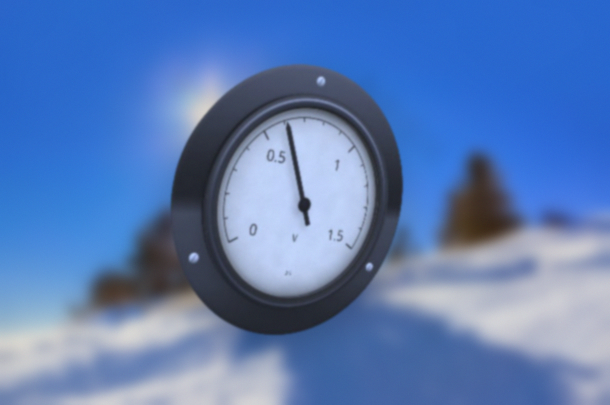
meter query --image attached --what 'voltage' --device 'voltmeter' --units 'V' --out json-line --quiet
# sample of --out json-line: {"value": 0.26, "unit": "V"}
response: {"value": 0.6, "unit": "V"}
